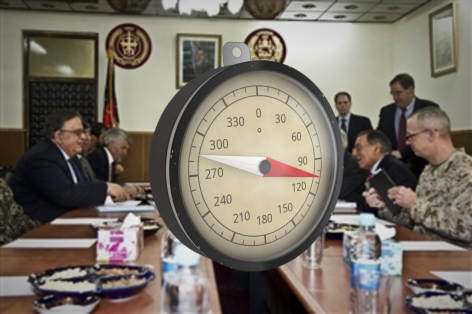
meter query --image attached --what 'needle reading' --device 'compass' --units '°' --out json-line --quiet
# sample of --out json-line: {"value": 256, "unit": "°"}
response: {"value": 105, "unit": "°"}
